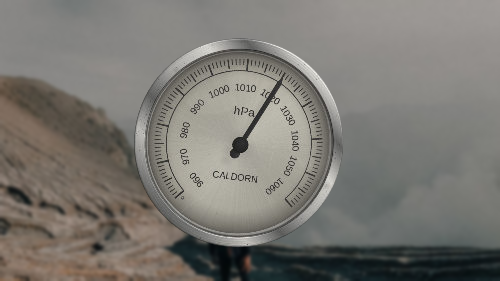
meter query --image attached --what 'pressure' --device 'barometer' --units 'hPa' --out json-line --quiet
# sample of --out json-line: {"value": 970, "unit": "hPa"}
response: {"value": 1020, "unit": "hPa"}
